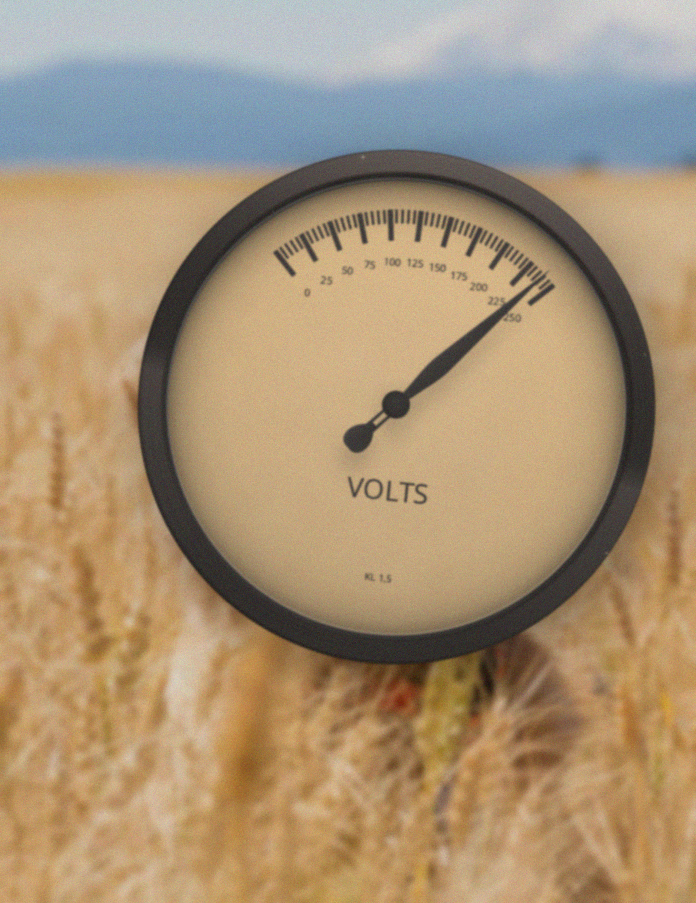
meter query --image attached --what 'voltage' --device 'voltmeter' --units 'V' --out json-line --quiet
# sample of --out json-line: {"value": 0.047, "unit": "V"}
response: {"value": 240, "unit": "V"}
